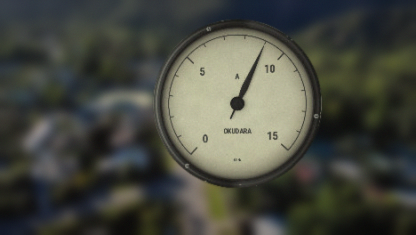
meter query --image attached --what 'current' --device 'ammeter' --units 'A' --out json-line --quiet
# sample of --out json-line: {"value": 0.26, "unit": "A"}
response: {"value": 9, "unit": "A"}
